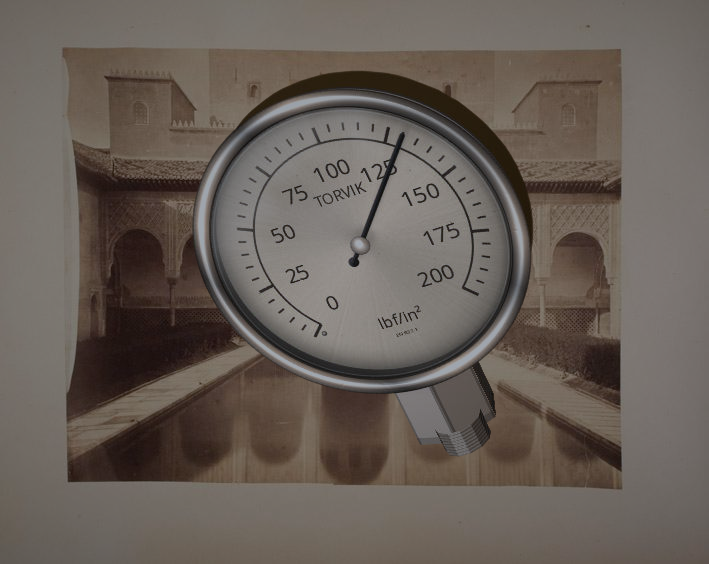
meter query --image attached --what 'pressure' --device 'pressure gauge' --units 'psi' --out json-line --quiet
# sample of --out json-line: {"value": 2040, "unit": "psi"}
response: {"value": 130, "unit": "psi"}
